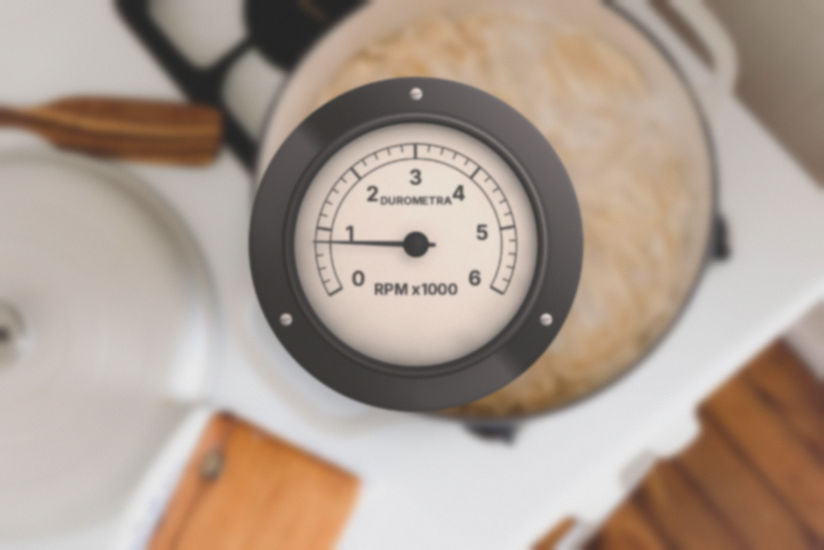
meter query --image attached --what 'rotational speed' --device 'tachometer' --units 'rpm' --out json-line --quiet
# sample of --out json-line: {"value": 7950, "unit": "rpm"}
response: {"value": 800, "unit": "rpm"}
